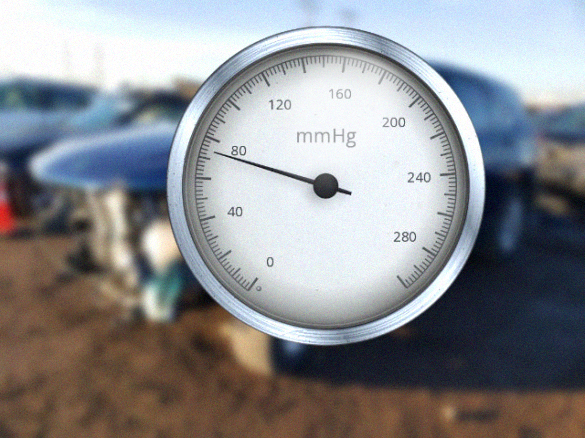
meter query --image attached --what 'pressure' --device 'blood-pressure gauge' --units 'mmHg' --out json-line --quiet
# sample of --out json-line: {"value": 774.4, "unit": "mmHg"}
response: {"value": 74, "unit": "mmHg"}
